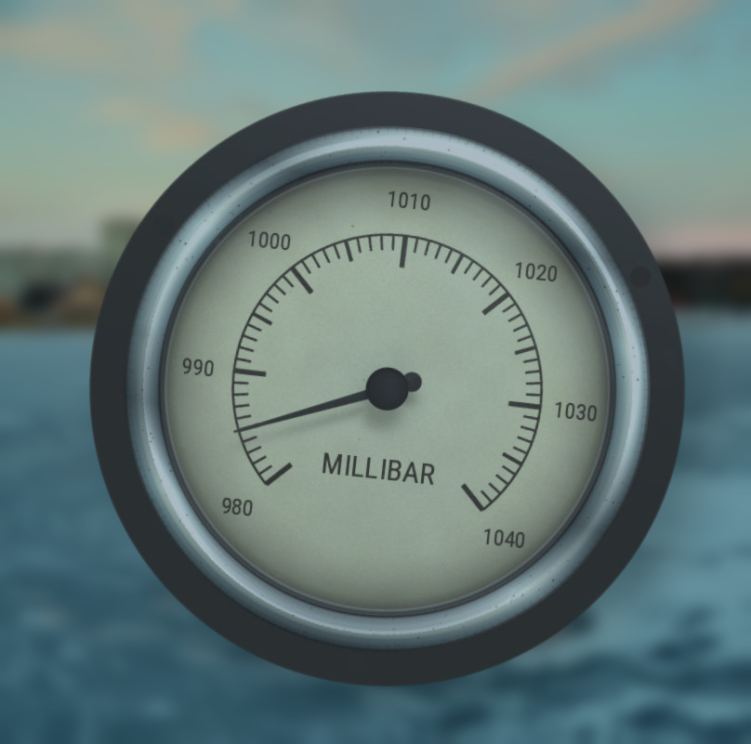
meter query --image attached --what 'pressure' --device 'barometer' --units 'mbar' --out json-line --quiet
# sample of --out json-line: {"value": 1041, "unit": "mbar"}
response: {"value": 985, "unit": "mbar"}
